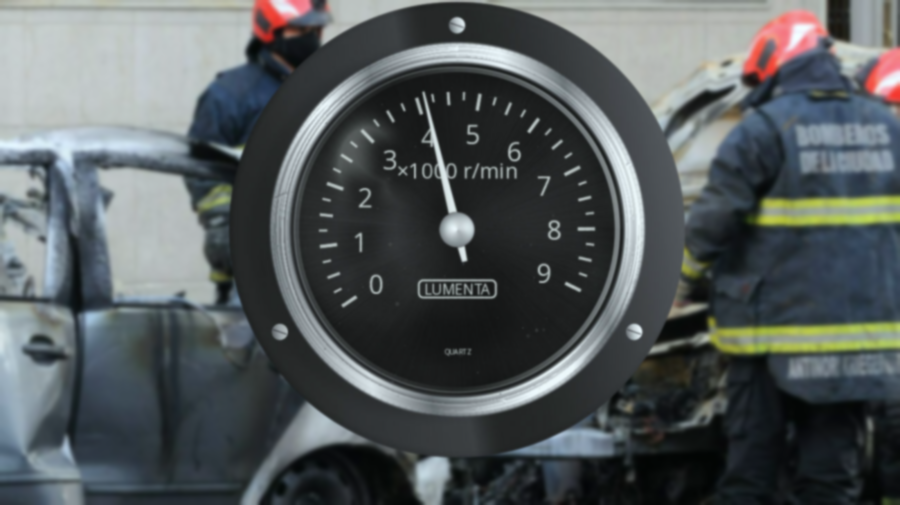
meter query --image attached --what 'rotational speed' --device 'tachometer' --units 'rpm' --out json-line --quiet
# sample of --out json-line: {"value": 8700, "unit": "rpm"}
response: {"value": 4125, "unit": "rpm"}
